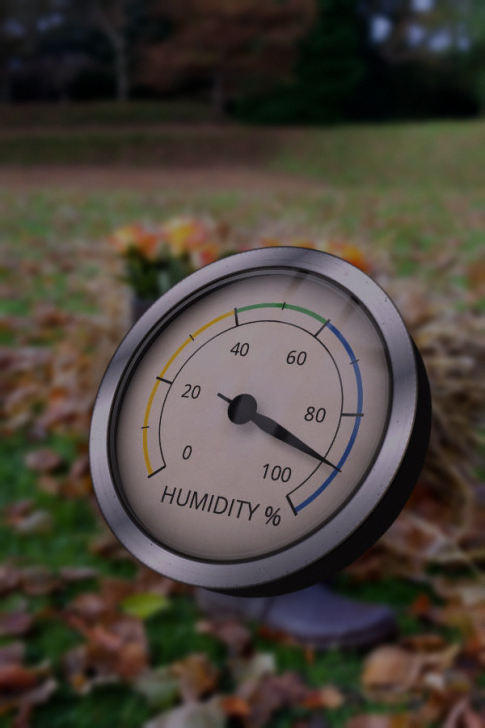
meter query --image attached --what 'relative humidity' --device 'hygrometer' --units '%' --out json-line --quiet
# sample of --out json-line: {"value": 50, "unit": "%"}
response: {"value": 90, "unit": "%"}
